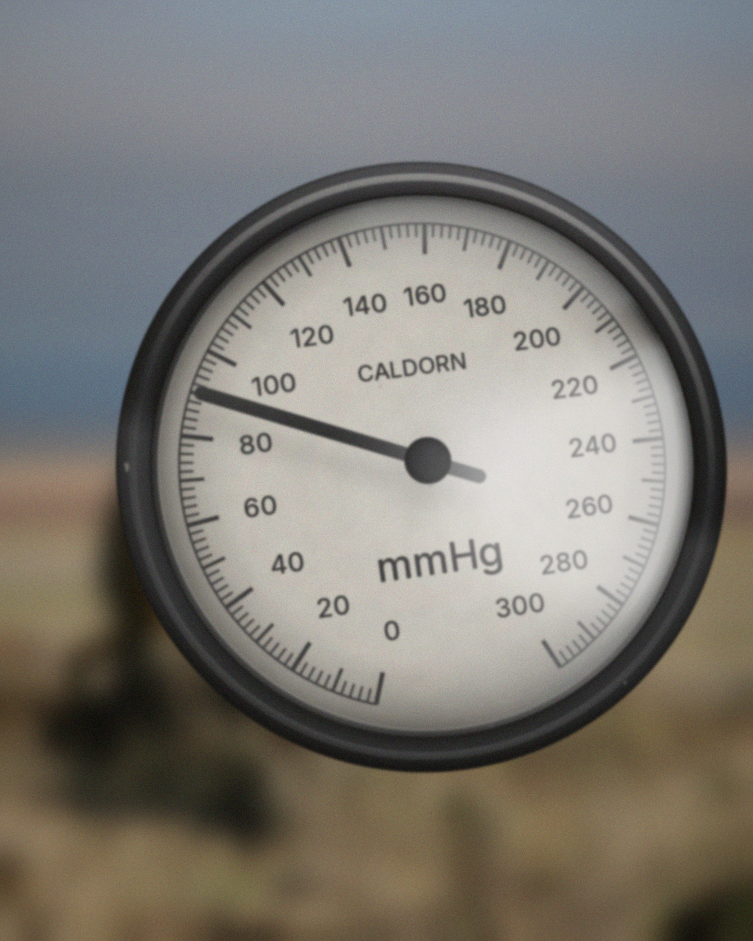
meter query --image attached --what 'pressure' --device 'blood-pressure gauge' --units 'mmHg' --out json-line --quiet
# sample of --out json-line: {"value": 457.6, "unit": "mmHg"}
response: {"value": 90, "unit": "mmHg"}
